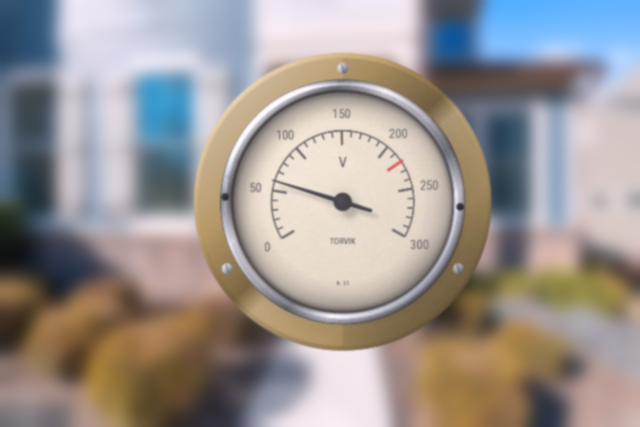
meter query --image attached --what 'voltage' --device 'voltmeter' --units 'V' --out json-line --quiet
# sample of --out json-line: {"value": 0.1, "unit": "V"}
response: {"value": 60, "unit": "V"}
